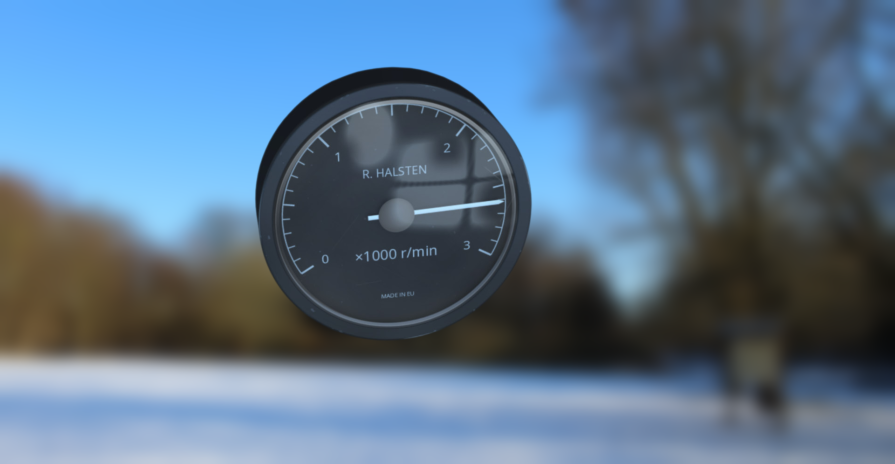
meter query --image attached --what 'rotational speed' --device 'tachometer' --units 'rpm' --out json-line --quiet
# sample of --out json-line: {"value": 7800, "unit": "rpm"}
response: {"value": 2600, "unit": "rpm"}
